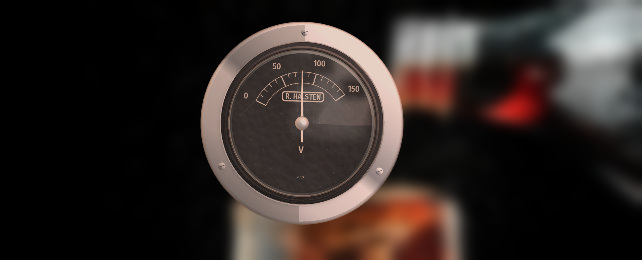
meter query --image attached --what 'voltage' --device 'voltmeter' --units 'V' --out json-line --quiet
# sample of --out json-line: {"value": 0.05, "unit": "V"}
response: {"value": 80, "unit": "V"}
